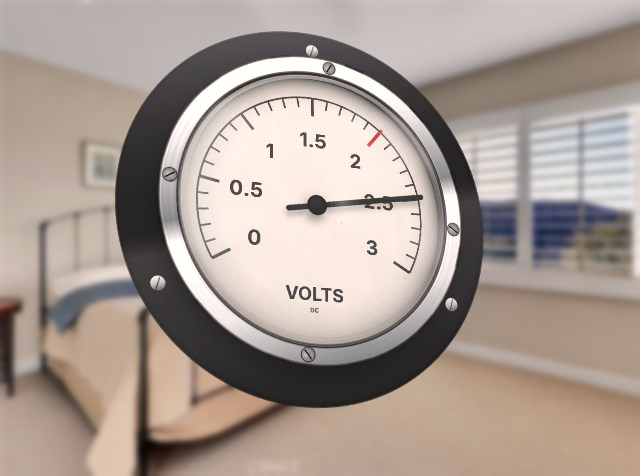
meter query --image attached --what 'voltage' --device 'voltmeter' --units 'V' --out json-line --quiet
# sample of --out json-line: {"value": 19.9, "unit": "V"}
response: {"value": 2.5, "unit": "V"}
